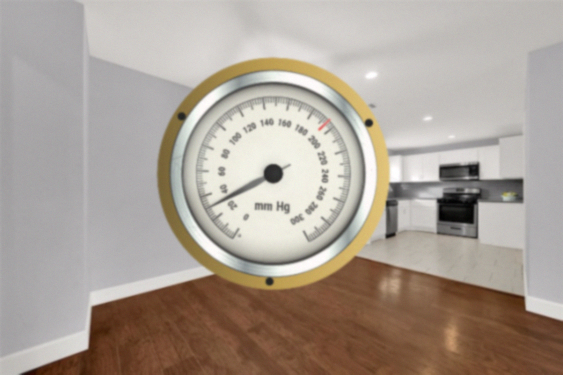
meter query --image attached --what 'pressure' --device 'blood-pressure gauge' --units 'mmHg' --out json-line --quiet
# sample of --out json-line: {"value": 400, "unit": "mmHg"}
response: {"value": 30, "unit": "mmHg"}
